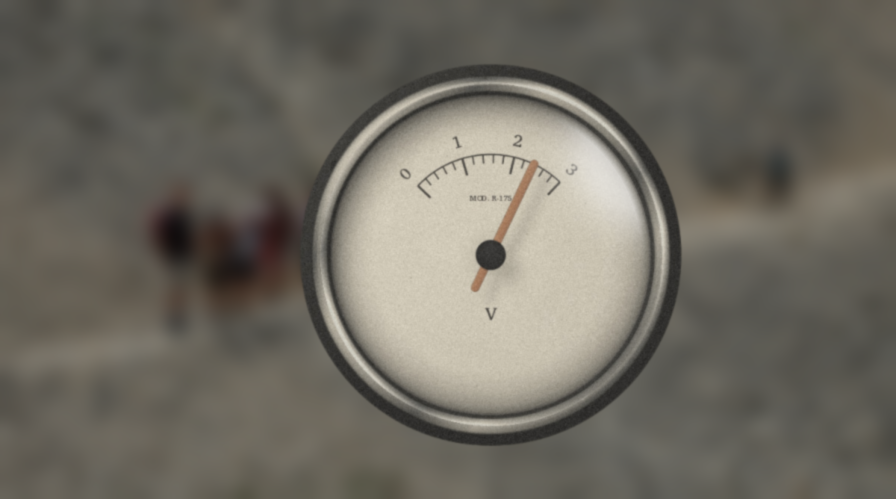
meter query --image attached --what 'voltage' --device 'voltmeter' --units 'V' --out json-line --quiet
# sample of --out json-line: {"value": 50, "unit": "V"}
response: {"value": 2.4, "unit": "V"}
